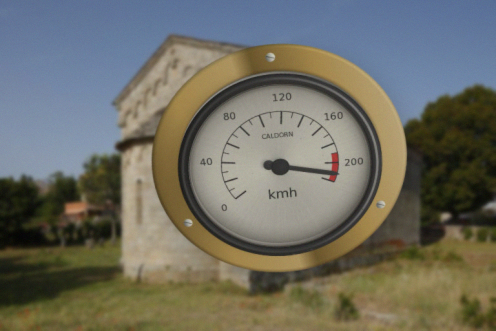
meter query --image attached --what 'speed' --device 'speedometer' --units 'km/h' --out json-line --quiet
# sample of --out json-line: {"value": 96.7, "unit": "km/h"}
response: {"value": 210, "unit": "km/h"}
